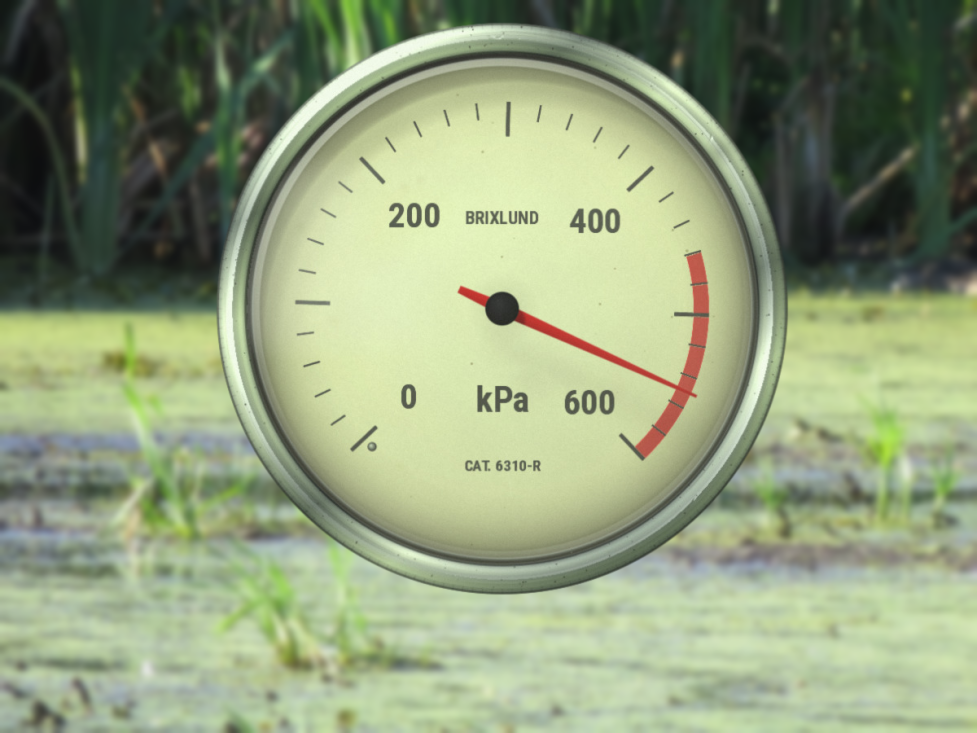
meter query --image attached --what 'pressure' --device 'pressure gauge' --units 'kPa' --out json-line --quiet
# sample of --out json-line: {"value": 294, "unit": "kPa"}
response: {"value": 550, "unit": "kPa"}
